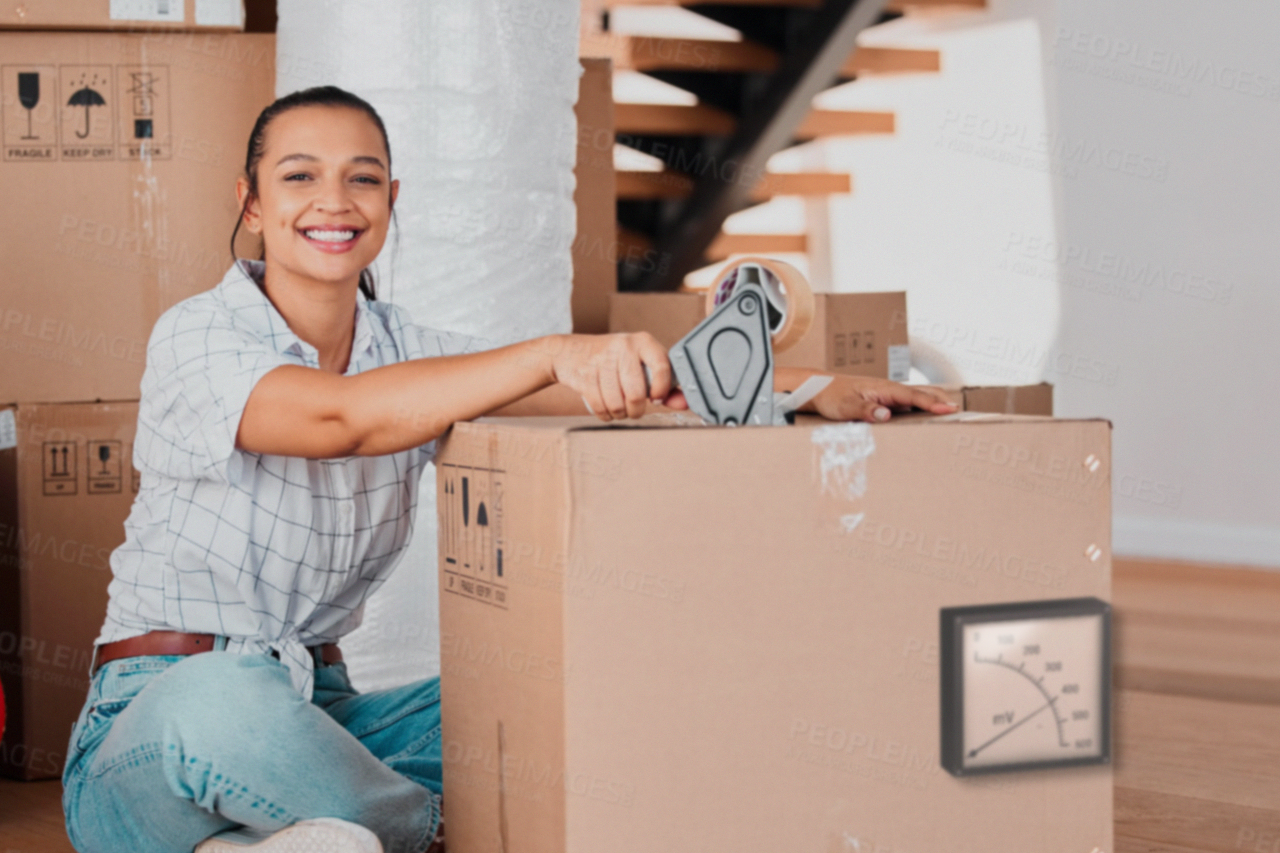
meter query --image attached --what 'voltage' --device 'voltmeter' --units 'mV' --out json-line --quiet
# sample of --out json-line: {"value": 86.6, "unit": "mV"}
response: {"value": 400, "unit": "mV"}
